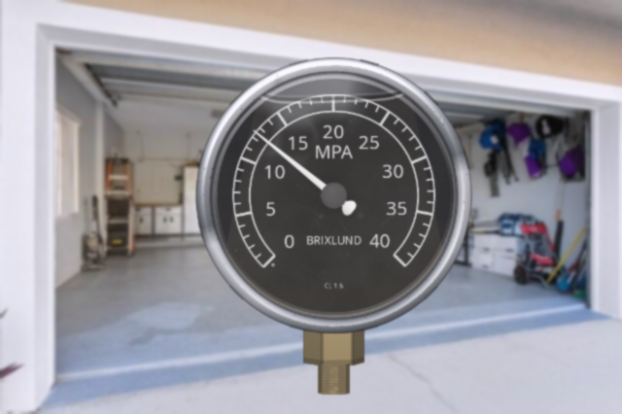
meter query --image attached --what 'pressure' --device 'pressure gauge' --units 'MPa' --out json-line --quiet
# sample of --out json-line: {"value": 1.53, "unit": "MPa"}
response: {"value": 12.5, "unit": "MPa"}
